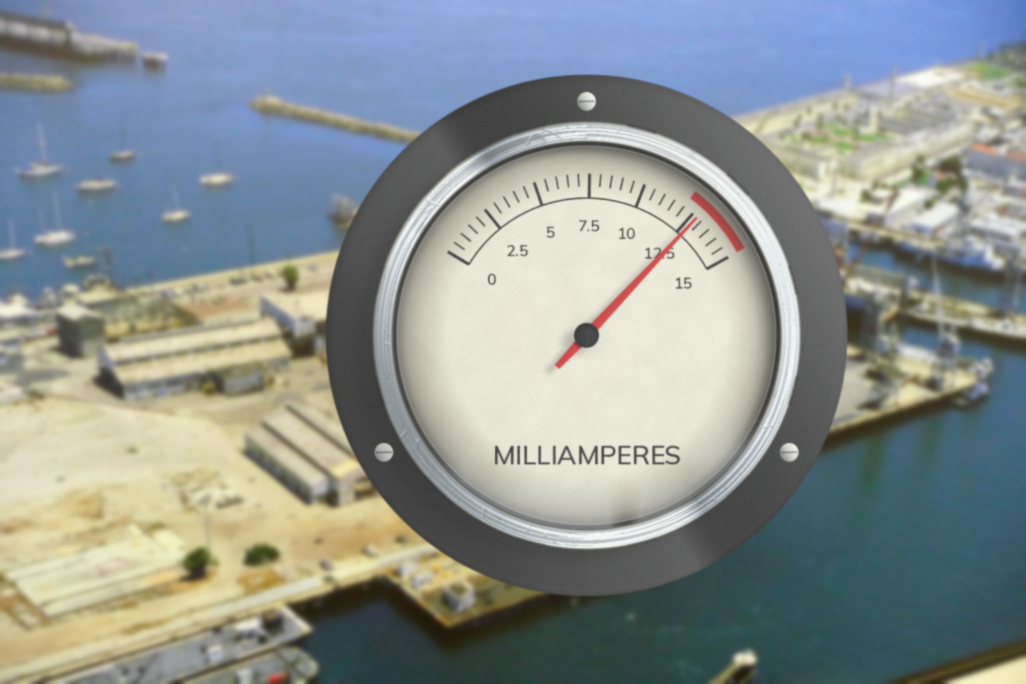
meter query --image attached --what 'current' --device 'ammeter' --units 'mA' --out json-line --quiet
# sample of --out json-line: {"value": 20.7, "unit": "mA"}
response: {"value": 12.75, "unit": "mA"}
